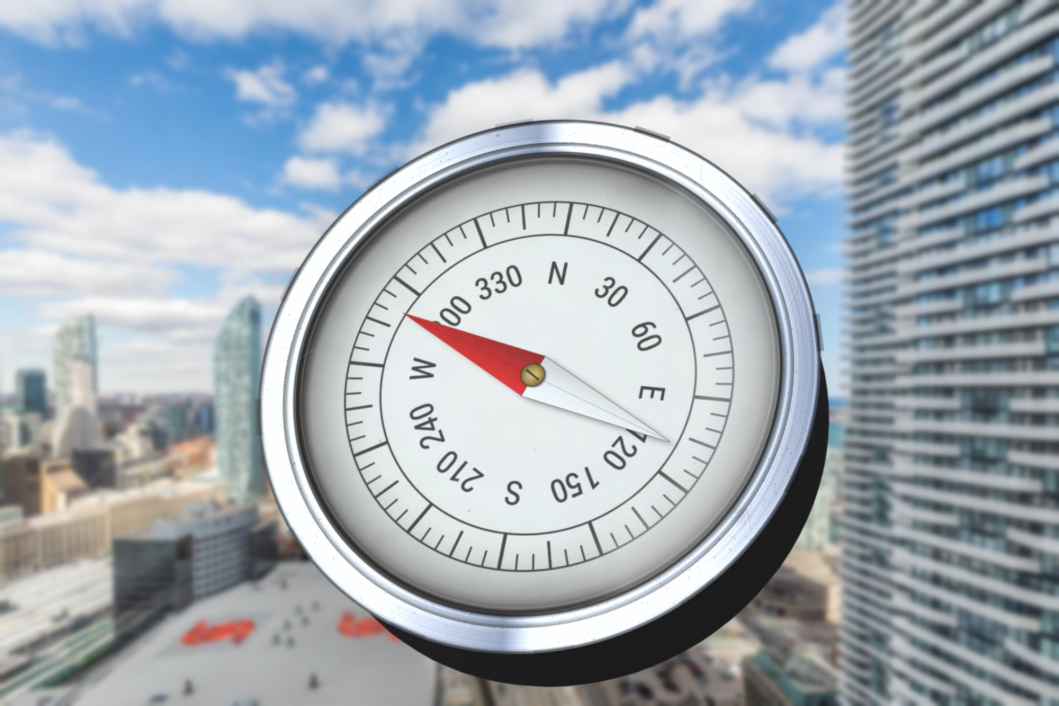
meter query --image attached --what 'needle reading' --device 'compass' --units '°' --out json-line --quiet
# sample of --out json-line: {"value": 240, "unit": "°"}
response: {"value": 290, "unit": "°"}
